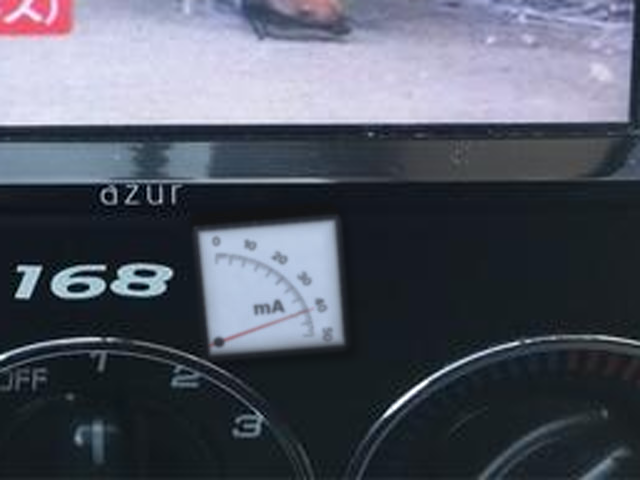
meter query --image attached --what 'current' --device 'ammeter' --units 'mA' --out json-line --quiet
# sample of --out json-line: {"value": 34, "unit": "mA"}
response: {"value": 40, "unit": "mA"}
